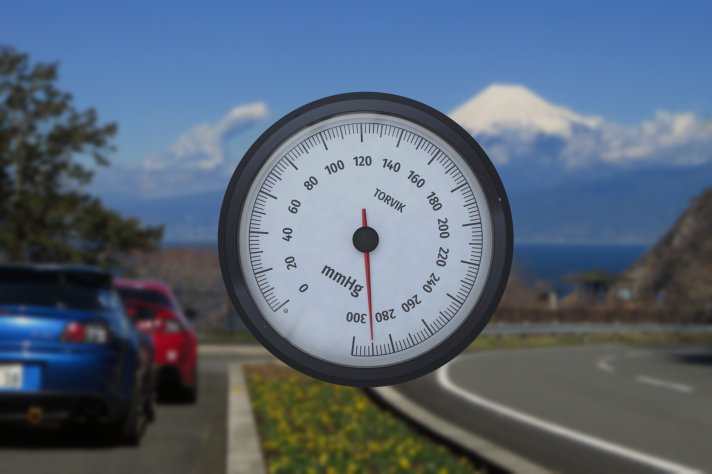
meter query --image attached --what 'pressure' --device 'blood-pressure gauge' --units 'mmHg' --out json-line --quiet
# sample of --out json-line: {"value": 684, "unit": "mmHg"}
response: {"value": 290, "unit": "mmHg"}
